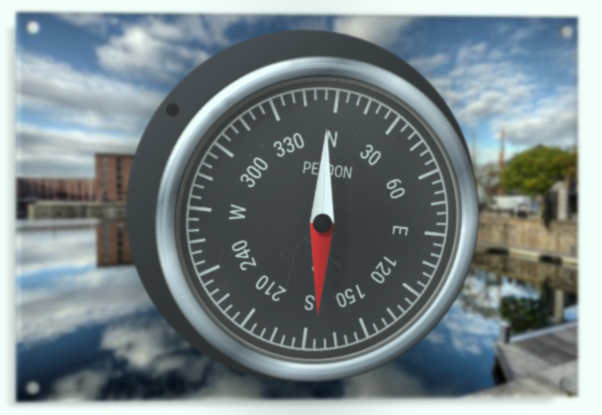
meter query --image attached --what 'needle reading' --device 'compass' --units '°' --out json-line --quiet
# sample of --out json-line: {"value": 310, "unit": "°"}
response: {"value": 175, "unit": "°"}
